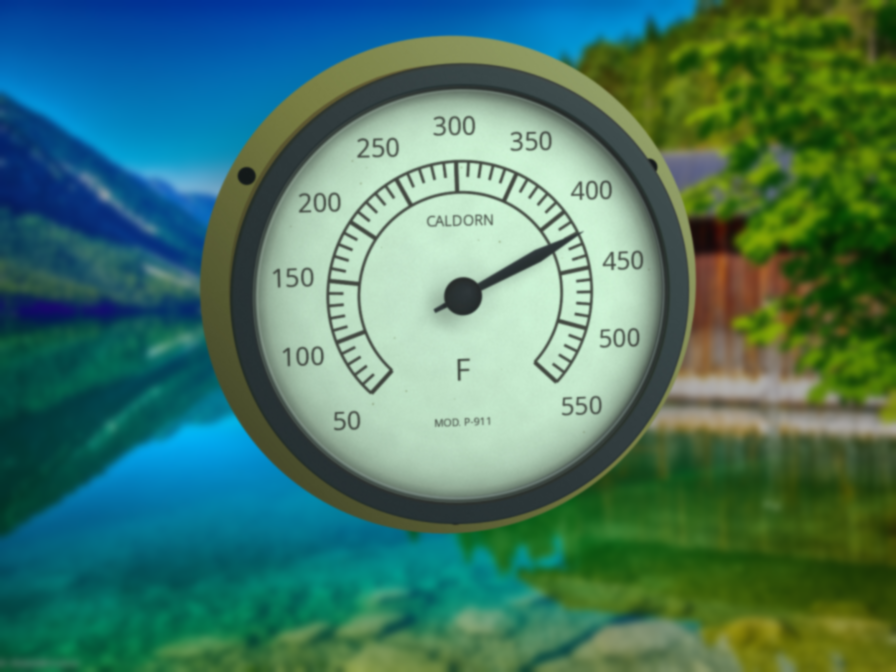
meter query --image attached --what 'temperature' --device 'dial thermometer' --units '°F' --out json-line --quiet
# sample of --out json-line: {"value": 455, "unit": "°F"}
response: {"value": 420, "unit": "°F"}
